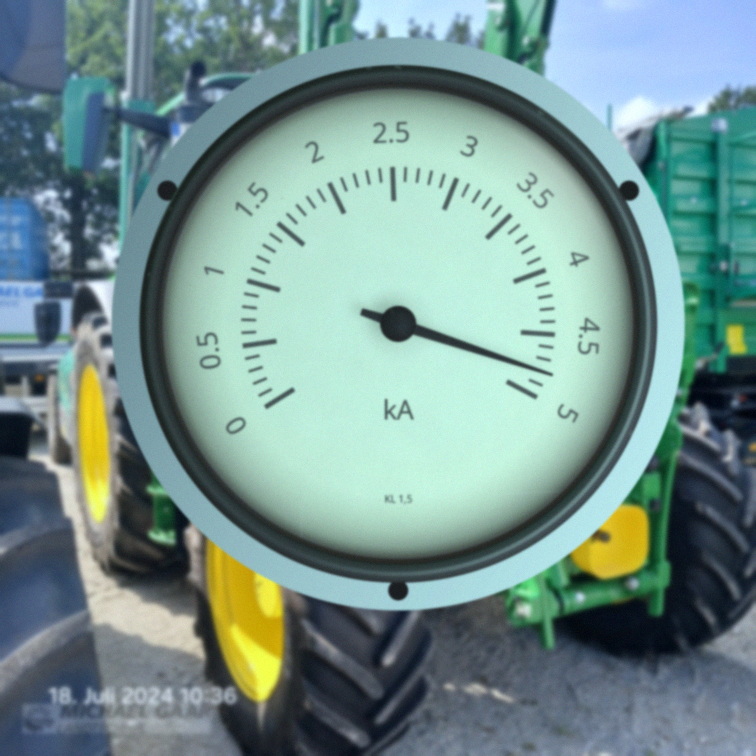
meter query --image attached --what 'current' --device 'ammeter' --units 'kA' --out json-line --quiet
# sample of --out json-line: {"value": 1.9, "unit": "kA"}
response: {"value": 4.8, "unit": "kA"}
